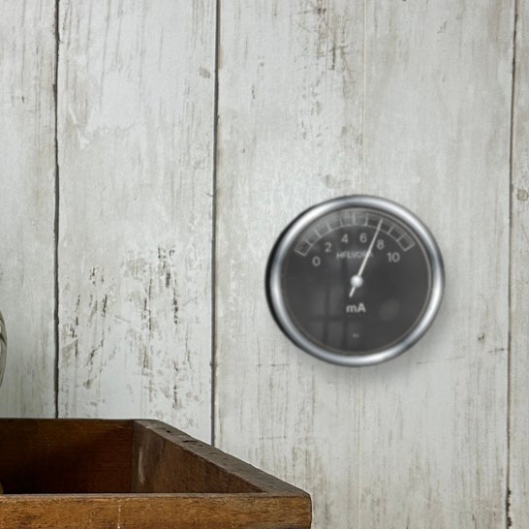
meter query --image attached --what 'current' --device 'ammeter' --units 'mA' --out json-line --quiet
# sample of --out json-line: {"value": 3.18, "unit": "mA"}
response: {"value": 7, "unit": "mA"}
